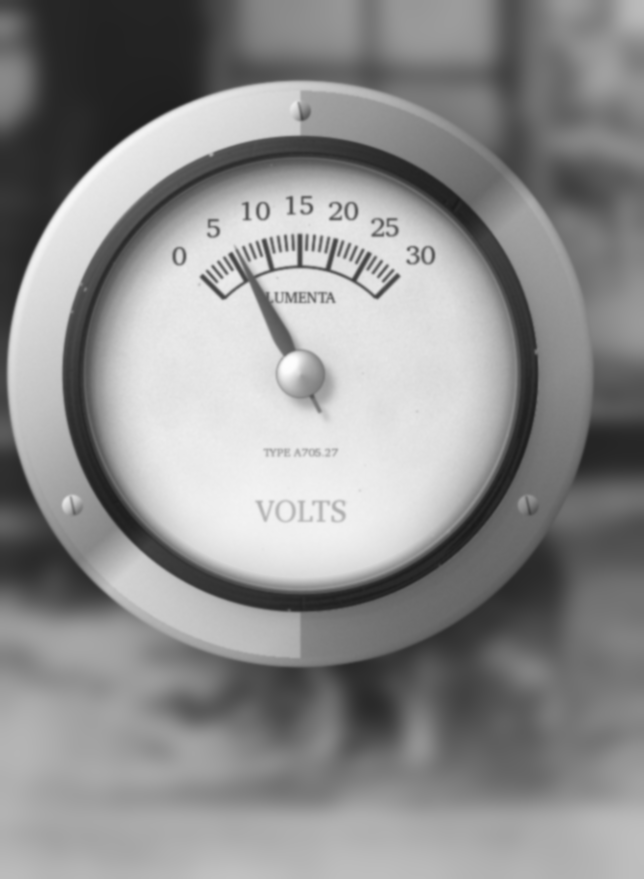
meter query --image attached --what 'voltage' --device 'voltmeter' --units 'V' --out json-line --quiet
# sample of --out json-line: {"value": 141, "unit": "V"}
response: {"value": 6, "unit": "V"}
